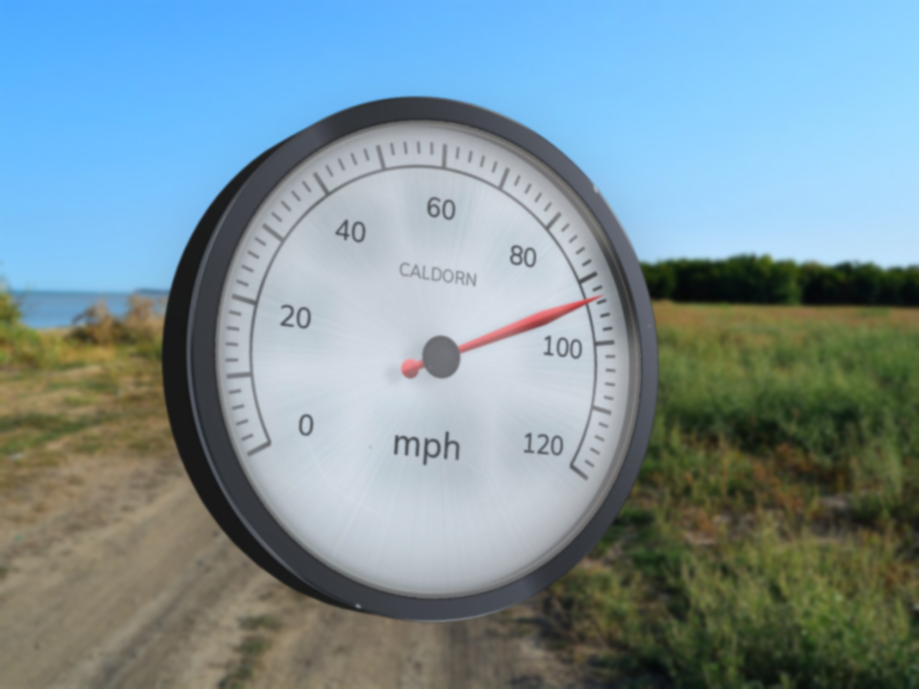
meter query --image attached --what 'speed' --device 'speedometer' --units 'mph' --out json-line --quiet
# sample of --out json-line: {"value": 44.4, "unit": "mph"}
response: {"value": 93, "unit": "mph"}
